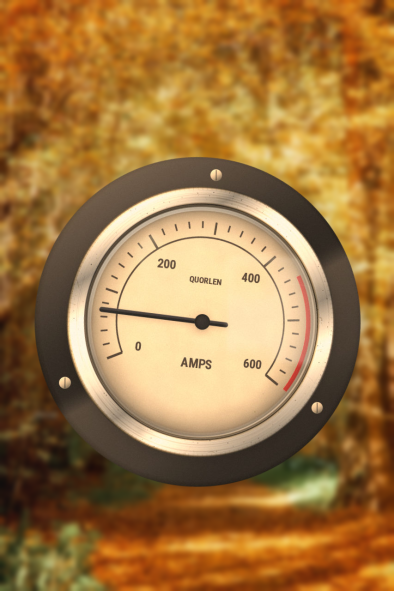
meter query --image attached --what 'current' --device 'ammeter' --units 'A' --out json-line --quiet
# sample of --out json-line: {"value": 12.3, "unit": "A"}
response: {"value": 70, "unit": "A"}
